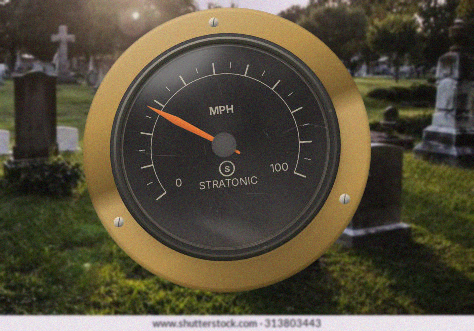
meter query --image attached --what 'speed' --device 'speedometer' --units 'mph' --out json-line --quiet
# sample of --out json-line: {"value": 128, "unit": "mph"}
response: {"value": 27.5, "unit": "mph"}
